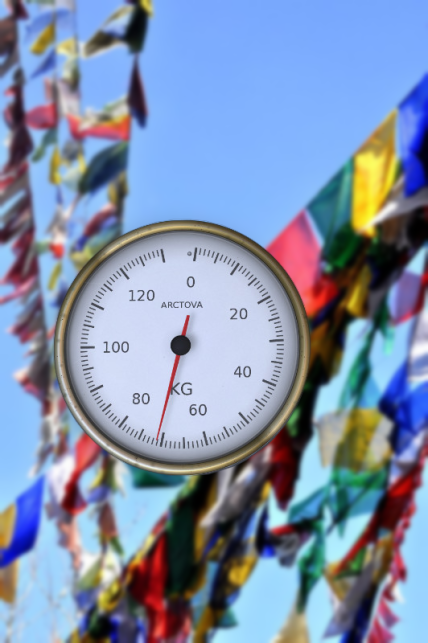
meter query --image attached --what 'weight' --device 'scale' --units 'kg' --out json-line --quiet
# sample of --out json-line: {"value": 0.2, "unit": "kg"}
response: {"value": 71, "unit": "kg"}
